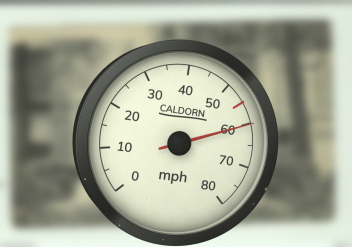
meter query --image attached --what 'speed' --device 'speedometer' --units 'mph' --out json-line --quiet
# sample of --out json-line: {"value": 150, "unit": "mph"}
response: {"value": 60, "unit": "mph"}
